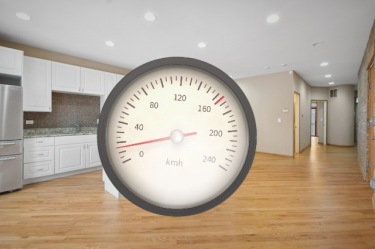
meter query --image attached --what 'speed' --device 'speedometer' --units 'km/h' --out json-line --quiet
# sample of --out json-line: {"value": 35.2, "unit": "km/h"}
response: {"value": 15, "unit": "km/h"}
